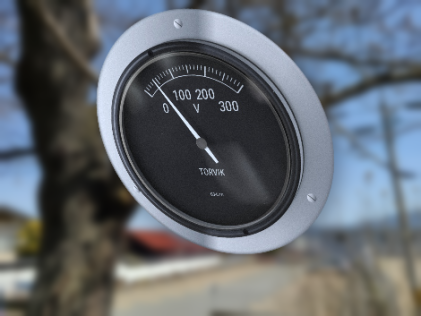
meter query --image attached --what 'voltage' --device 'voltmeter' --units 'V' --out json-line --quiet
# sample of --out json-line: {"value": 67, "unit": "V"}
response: {"value": 50, "unit": "V"}
